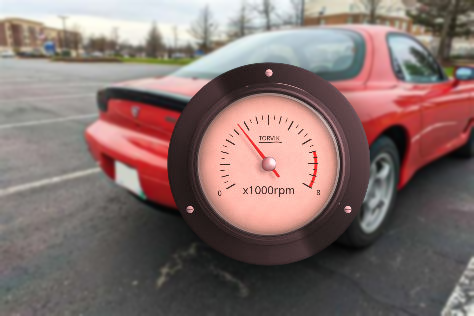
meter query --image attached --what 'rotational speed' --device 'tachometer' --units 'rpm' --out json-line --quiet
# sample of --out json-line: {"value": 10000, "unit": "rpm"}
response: {"value": 2750, "unit": "rpm"}
